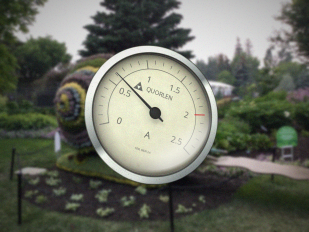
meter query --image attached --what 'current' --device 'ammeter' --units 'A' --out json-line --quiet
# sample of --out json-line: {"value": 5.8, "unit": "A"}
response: {"value": 0.6, "unit": "A"}
